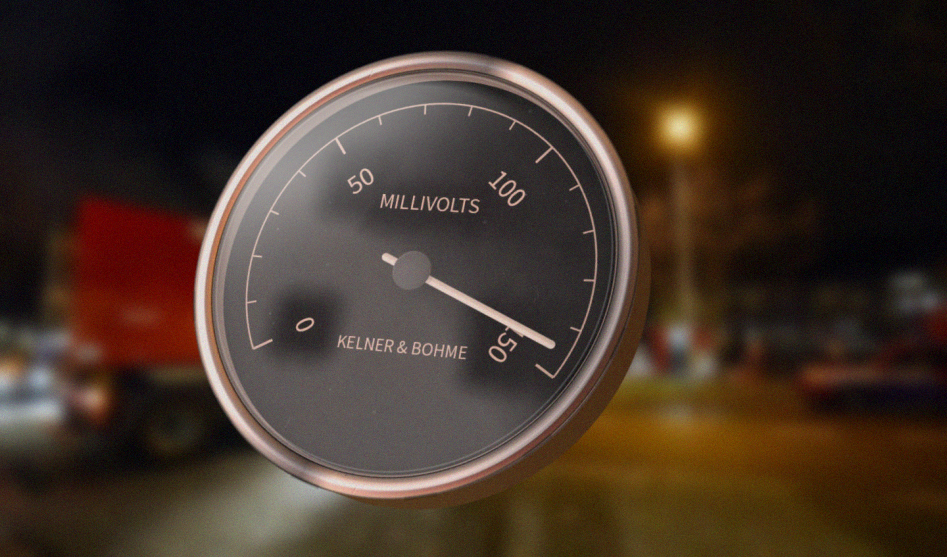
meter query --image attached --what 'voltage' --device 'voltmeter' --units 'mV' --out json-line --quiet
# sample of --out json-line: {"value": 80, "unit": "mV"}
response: {"value": 145, "unit": "mV"}
